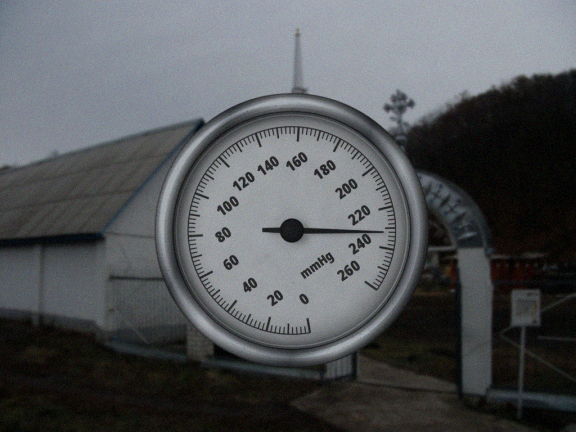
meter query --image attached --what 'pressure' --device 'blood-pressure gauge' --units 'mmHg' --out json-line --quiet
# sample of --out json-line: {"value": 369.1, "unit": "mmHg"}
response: {"value": 232, "unit": "mmHg"}
